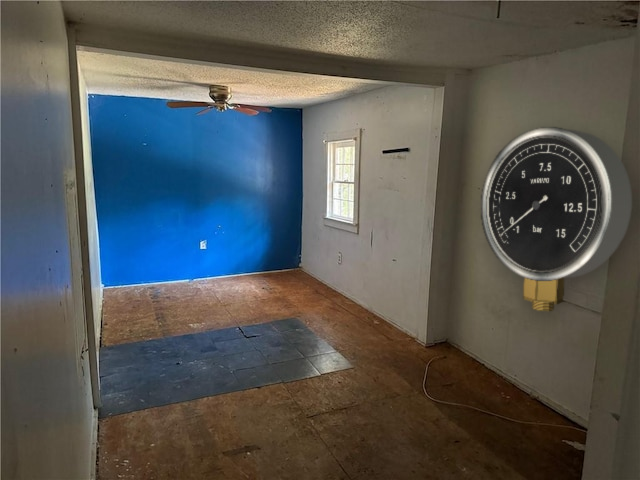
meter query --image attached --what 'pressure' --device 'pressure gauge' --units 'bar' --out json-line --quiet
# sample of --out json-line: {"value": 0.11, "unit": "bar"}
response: {"value": -0.5, "unit": "bar"}
